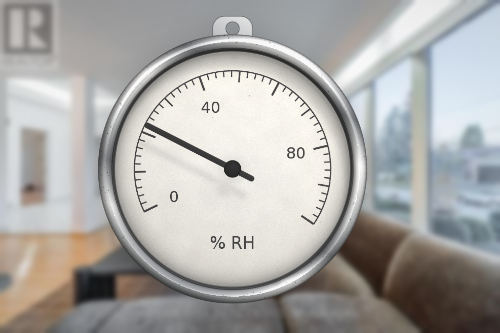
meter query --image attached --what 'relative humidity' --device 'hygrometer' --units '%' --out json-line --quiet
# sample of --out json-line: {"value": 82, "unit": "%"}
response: {"value": 22, "unit": "%"}
